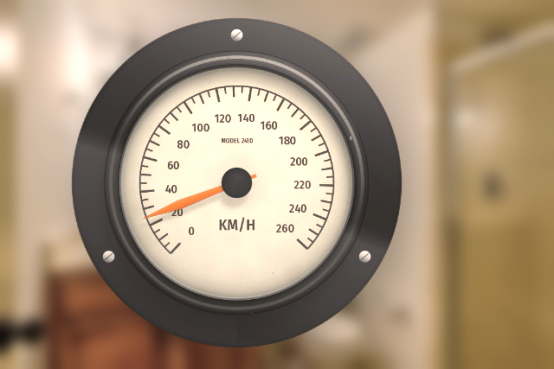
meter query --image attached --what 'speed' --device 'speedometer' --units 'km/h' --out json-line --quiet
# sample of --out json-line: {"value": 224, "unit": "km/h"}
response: {"value": 25, "unit": "km/h"}
